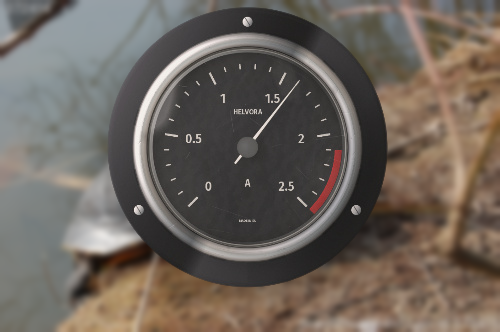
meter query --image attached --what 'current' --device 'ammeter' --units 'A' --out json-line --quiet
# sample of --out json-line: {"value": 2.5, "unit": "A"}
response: {"value": 1.6, "unit": "A"}
